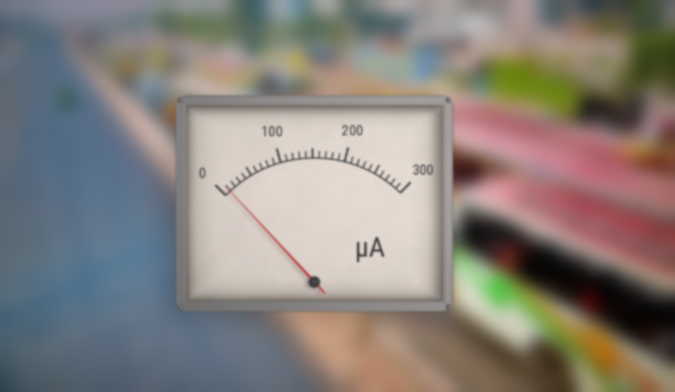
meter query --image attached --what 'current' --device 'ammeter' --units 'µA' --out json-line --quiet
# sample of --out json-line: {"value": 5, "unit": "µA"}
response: {"value": 10, "unit": "µA"}
